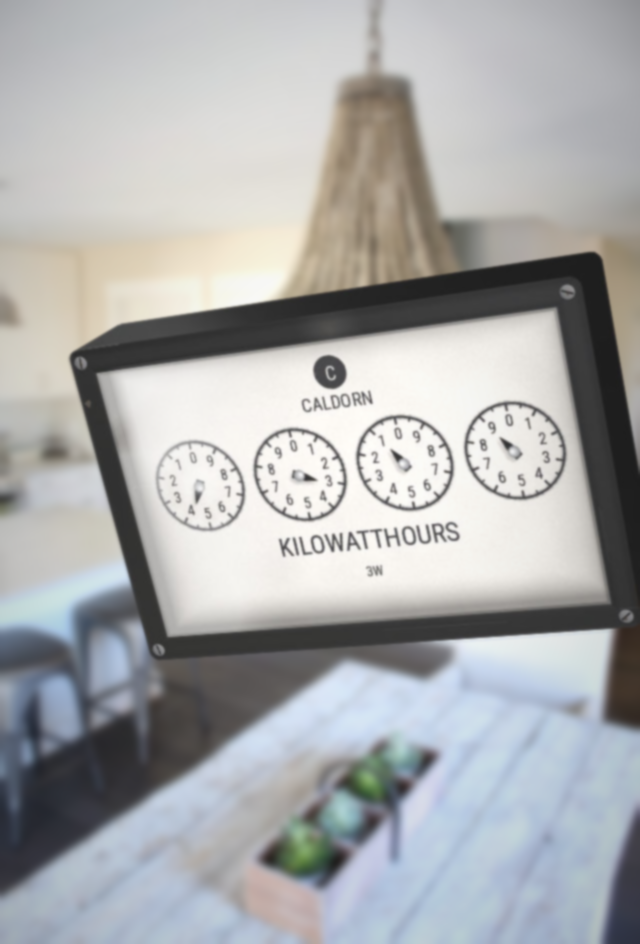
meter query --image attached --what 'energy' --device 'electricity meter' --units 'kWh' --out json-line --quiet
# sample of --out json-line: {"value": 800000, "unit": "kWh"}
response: {"value": 4309, "unit": "kWh"}
